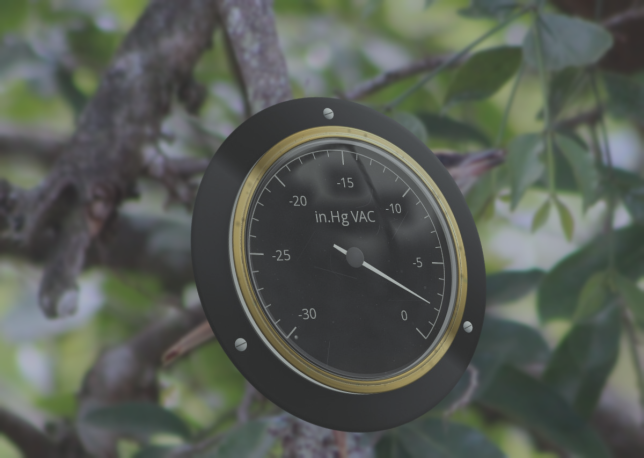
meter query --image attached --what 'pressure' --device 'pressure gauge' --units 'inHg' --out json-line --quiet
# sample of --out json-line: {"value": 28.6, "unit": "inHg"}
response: {"value": -2, "unit": "inHg"}
